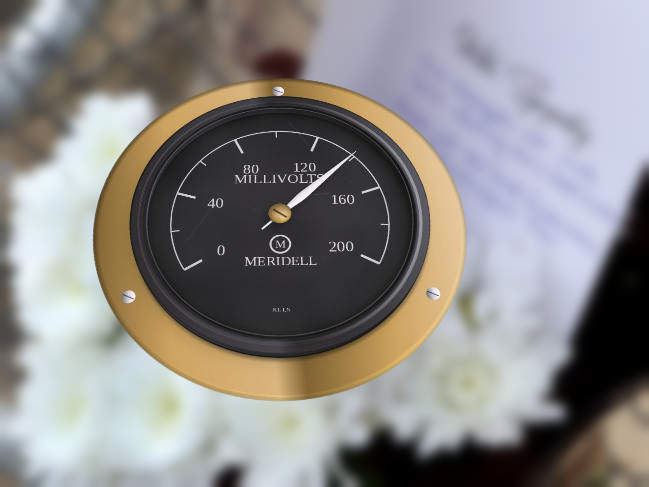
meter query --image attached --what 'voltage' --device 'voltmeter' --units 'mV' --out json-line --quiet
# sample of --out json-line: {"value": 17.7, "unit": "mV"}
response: {"value": 140, "unit": "mV"}
